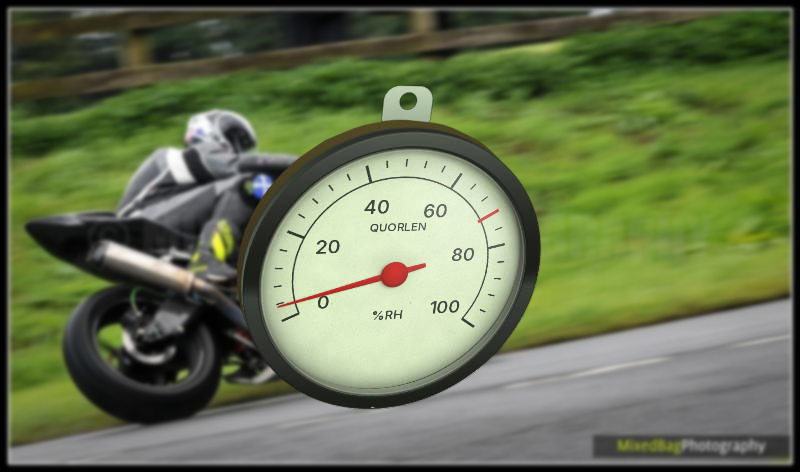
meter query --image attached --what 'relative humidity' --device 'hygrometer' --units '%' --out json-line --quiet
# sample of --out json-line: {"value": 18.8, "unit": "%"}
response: {"value": 4, "unit": "%"}
